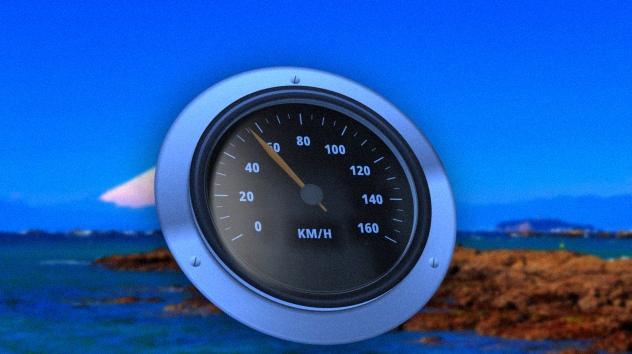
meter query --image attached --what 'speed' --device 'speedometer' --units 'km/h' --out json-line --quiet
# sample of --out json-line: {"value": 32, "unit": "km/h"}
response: {"value": 55, "unit": "km/h"}
